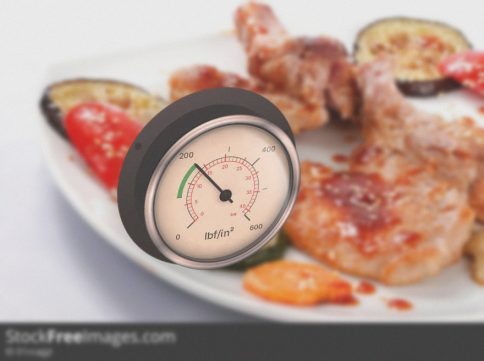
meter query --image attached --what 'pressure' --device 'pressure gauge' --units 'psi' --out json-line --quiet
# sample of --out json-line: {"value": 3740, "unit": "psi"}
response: {"value": 200, "unit": "psi"}
